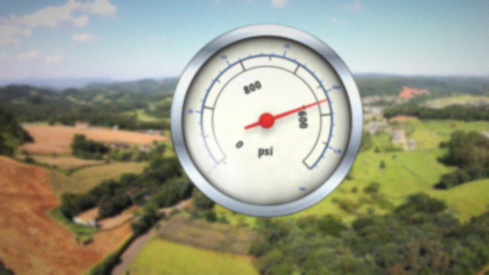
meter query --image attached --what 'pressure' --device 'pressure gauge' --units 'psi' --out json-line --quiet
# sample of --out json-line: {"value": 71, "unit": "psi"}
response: {"value": 1500, "unit": "psi"}
